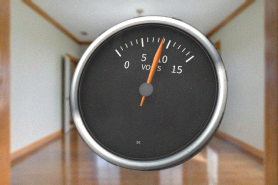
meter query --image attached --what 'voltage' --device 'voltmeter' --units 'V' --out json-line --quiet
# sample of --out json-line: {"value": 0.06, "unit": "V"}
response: {"value": 9, "unit": "V"}
